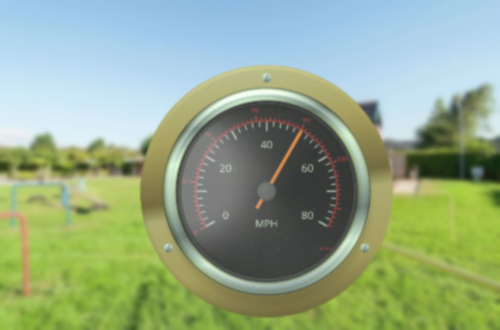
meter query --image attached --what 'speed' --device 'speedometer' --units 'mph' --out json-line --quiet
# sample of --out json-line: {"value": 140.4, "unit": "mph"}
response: {"value": 50, "unit": "mph"}
